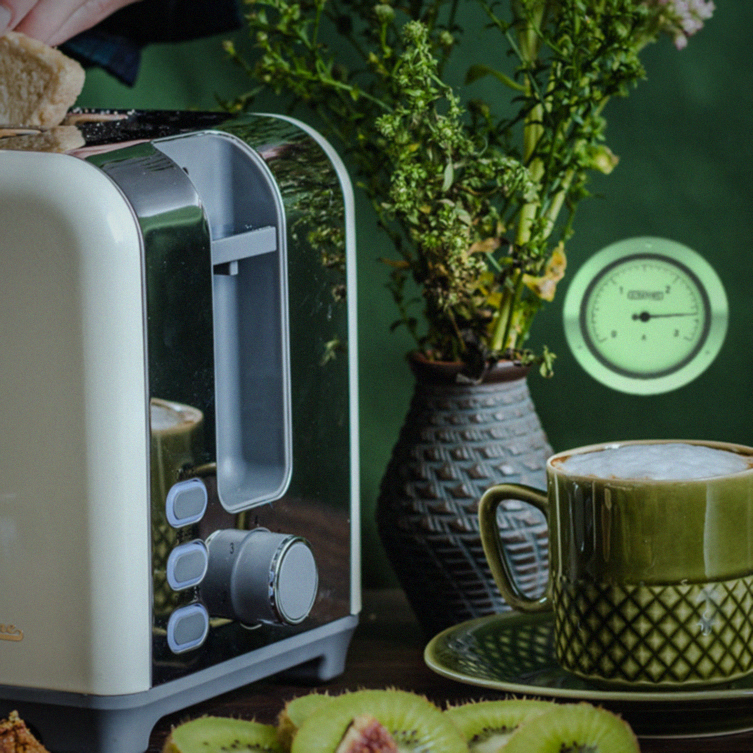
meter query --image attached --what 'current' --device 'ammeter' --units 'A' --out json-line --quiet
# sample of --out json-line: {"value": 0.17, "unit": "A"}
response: {"value": 2.6, "unit": "A"}
